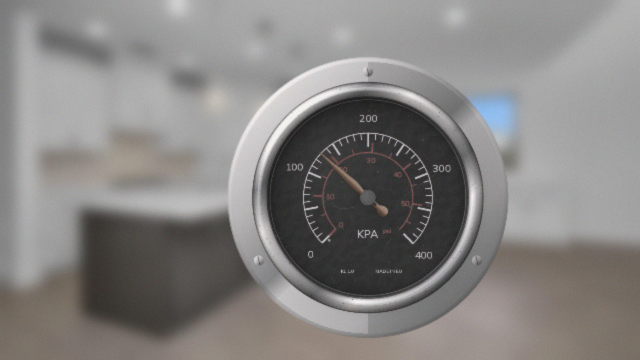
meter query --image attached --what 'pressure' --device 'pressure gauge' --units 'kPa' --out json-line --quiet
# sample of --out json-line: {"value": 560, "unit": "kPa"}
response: {"value": 130, "unit": "kPa"}
